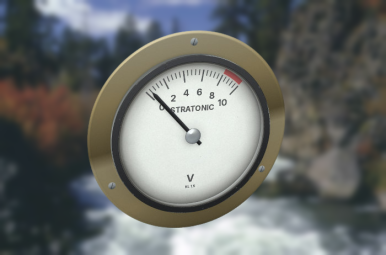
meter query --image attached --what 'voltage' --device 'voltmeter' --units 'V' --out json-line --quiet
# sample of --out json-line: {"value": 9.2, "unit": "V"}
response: {"value": 0.4, "unit": "V"}
